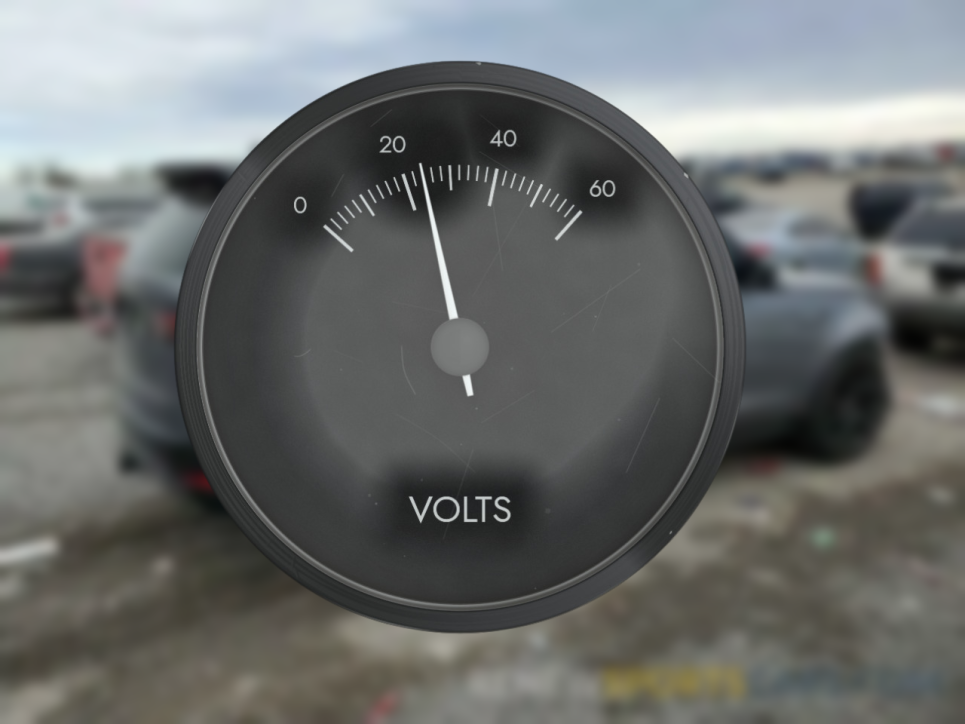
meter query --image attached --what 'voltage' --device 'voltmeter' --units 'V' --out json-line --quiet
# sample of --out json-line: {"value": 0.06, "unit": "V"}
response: {"value": 24, "unit": "V"}
